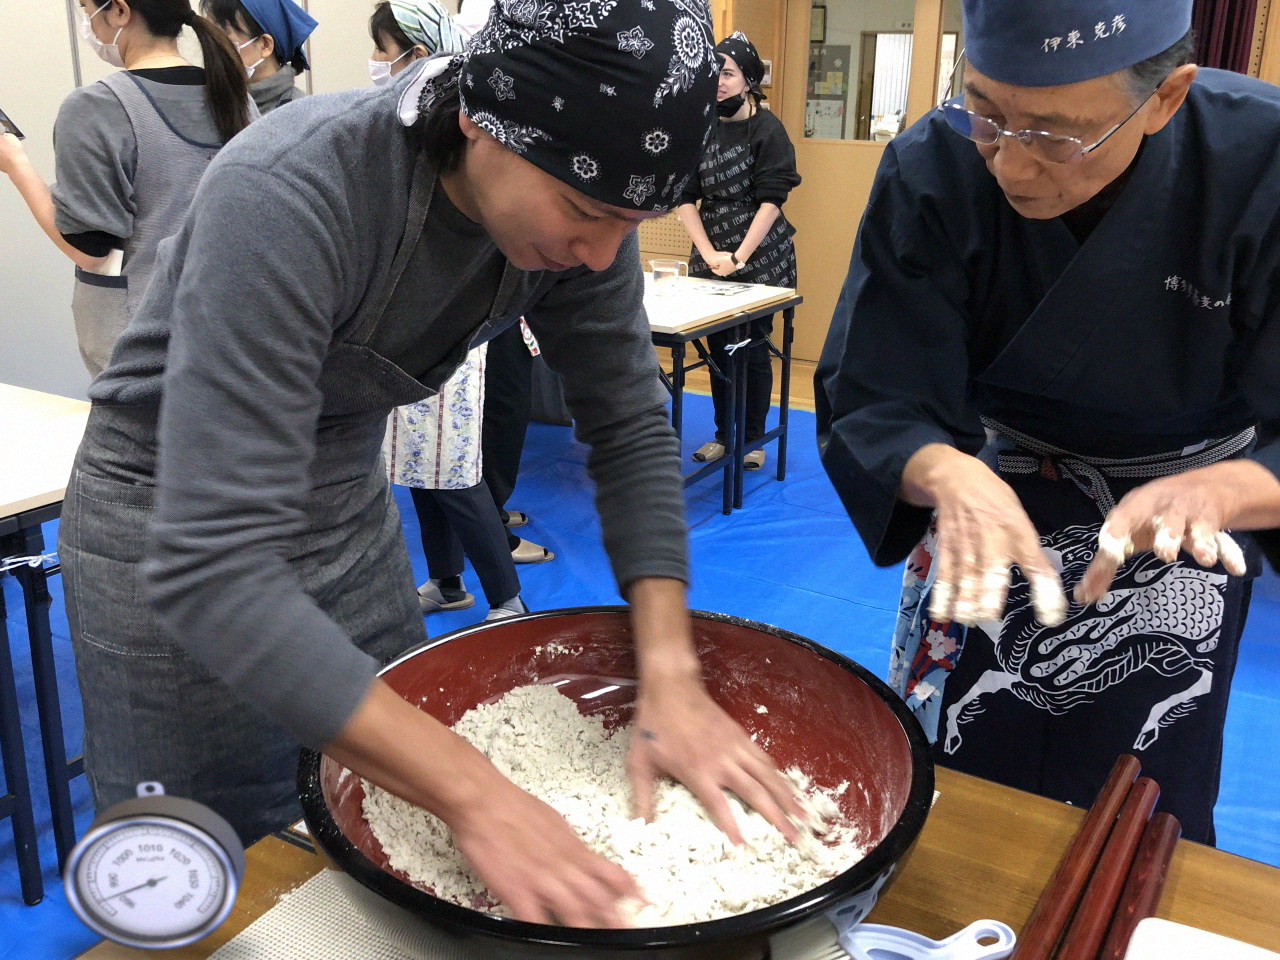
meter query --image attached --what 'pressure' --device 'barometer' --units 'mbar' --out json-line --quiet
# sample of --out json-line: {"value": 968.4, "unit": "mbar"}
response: {"value": 985, "unit": "mbar"}
